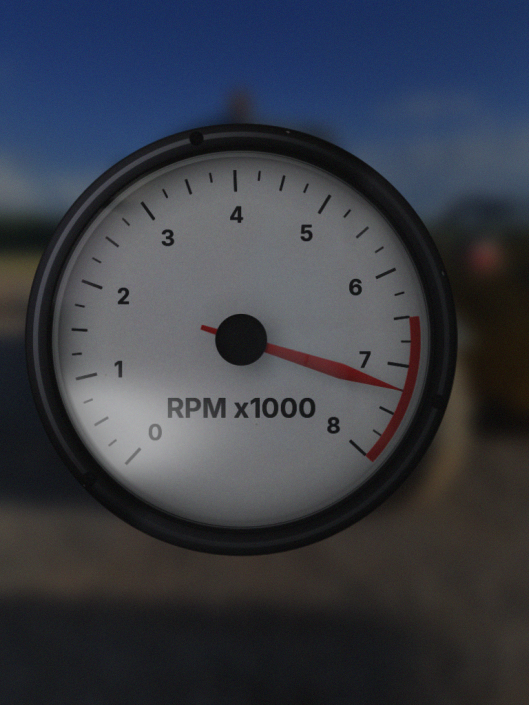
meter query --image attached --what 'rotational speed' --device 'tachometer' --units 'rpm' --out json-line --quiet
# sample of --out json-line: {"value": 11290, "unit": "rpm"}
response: {"value": 7250, "unit": "rpm"}
